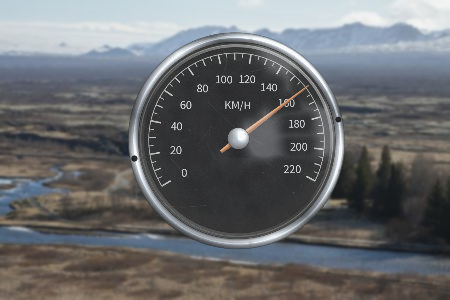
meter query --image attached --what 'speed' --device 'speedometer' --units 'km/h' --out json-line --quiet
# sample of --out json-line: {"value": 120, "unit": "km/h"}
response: {"value": 160, "unit": "km/h"}
